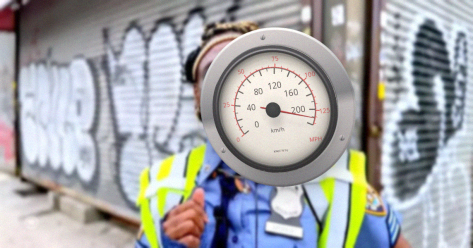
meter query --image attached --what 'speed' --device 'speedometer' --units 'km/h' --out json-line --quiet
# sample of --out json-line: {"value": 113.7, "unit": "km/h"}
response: {"value": 210, "unit": "km/h"}
